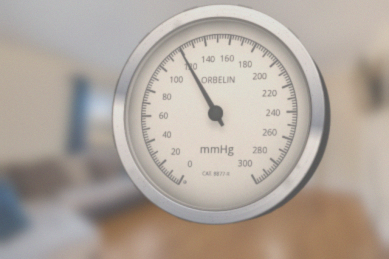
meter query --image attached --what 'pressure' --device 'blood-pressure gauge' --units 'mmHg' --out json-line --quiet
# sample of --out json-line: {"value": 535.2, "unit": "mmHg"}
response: {"value": 120, "unit": "mmHg"}
